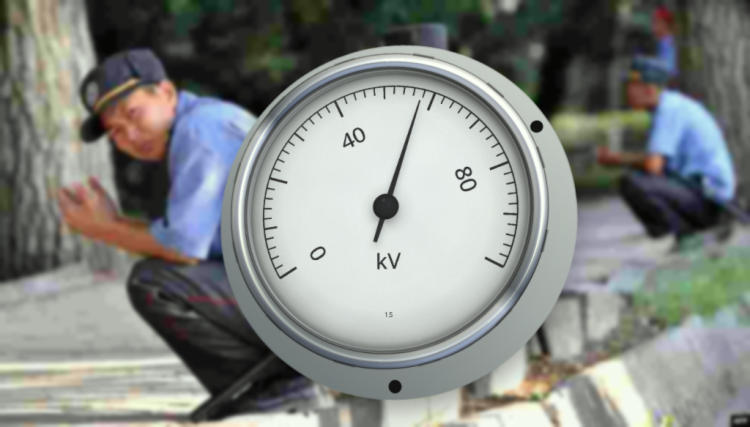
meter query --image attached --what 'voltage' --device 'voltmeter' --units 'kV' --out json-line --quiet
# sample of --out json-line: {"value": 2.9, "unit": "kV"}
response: {"value": 58, "unit": "kV"}
